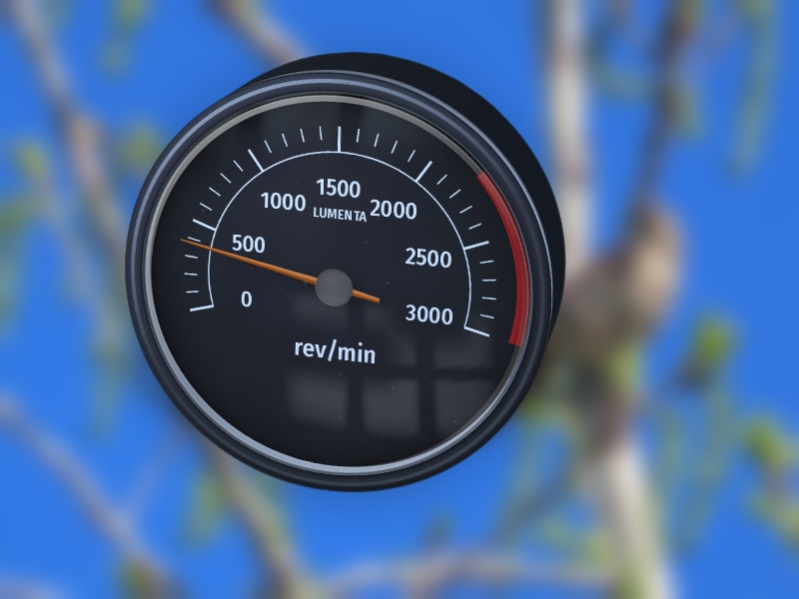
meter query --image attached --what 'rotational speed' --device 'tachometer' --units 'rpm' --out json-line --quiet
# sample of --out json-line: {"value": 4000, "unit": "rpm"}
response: {"value": 400, "unit": "rpm"}
